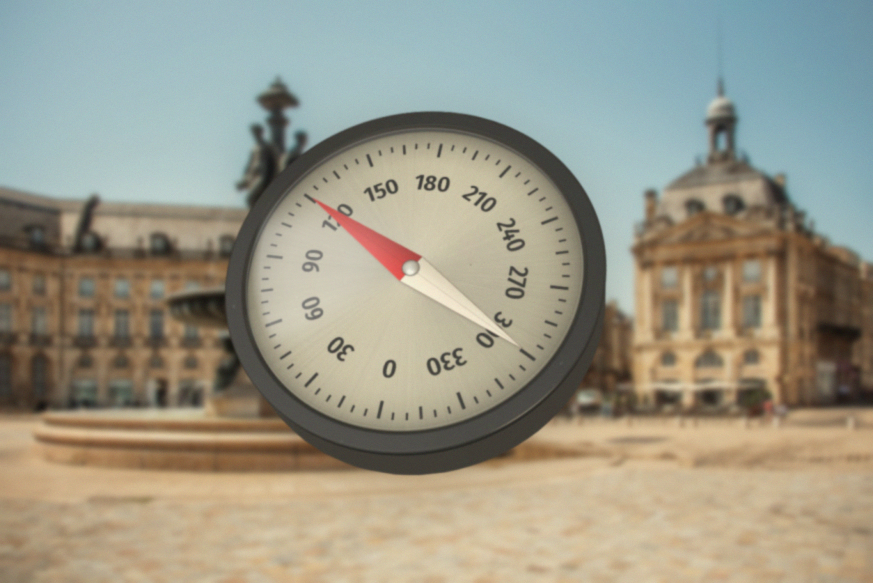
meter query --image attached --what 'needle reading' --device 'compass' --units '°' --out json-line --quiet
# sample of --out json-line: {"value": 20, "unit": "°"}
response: {"value": 120, "unit": "°"}
